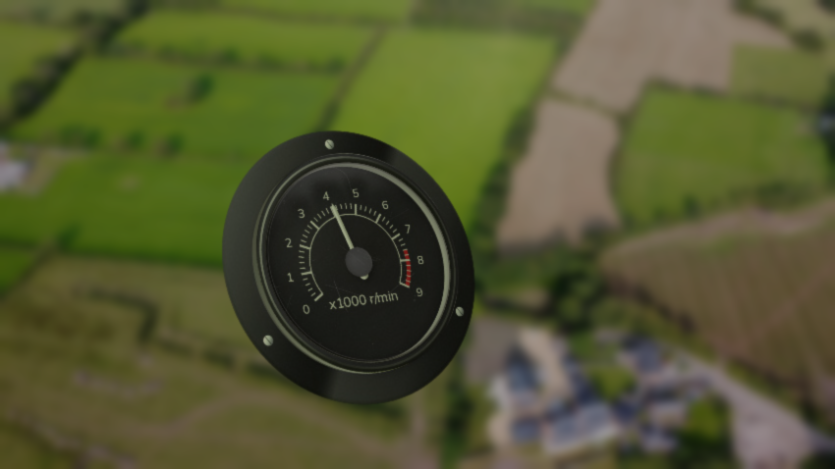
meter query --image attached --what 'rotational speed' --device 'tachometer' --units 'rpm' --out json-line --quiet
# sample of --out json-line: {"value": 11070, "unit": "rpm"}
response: {"value": 4000, "unit": "rpm"}
